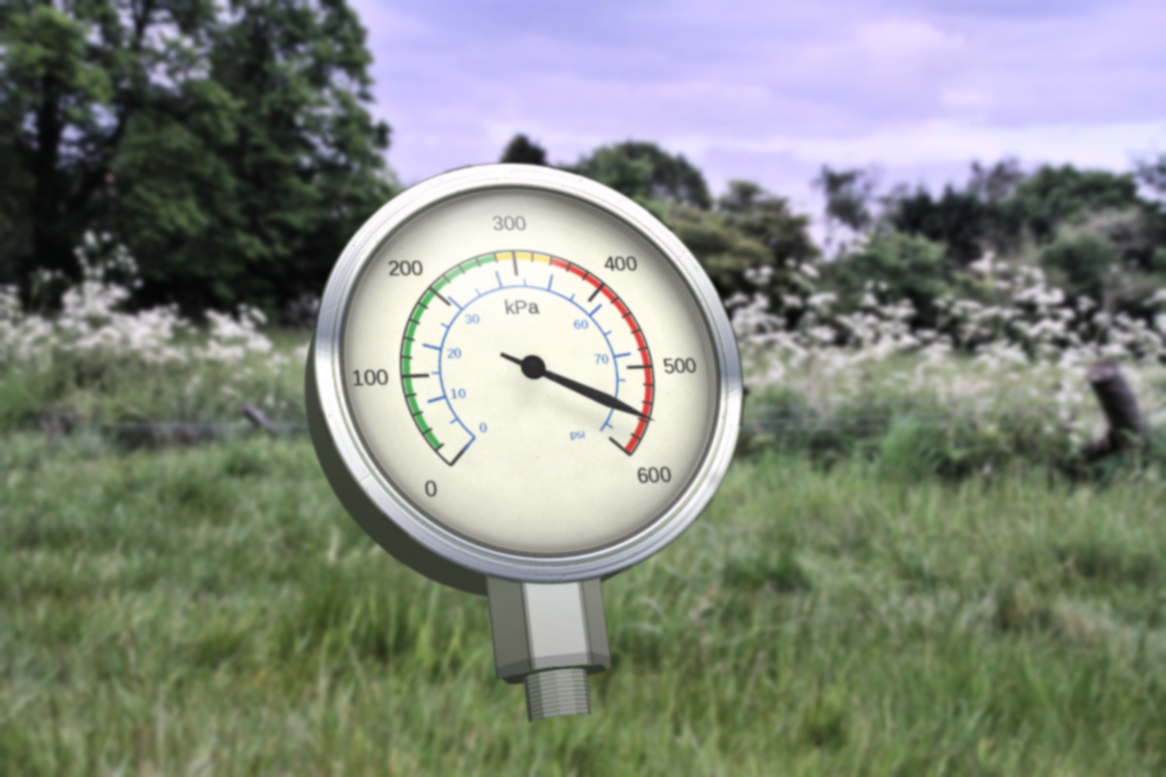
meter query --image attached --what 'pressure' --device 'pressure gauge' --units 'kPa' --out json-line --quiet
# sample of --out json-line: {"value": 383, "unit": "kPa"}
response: {"value": 560, "unit": "kPa"}
